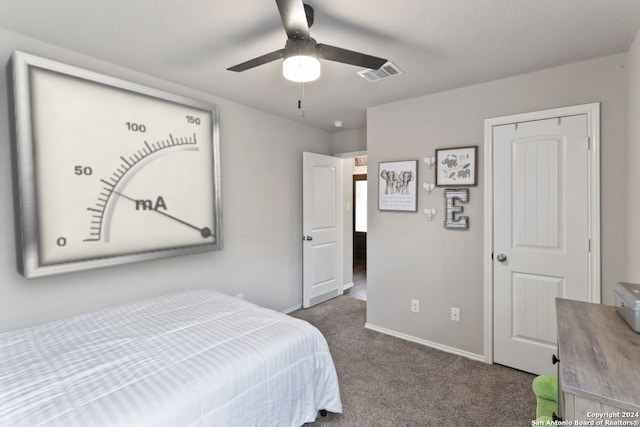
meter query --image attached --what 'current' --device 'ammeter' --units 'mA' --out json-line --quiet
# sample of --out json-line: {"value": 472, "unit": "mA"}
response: {"value": 45, "unit": "mA"}
